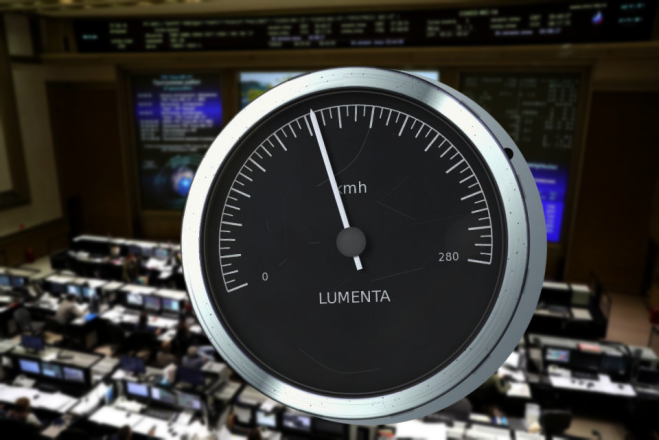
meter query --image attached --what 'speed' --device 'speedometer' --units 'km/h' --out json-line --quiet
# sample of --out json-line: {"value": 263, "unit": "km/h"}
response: {"value": 125, "unit": "km/h"}
